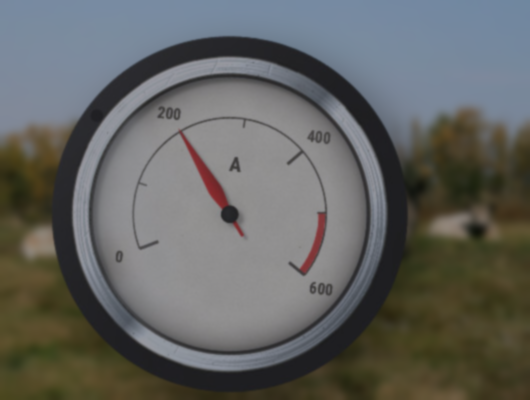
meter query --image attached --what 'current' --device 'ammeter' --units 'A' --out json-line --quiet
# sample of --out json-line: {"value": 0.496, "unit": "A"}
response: {"value": 200, "unit": "A"}
